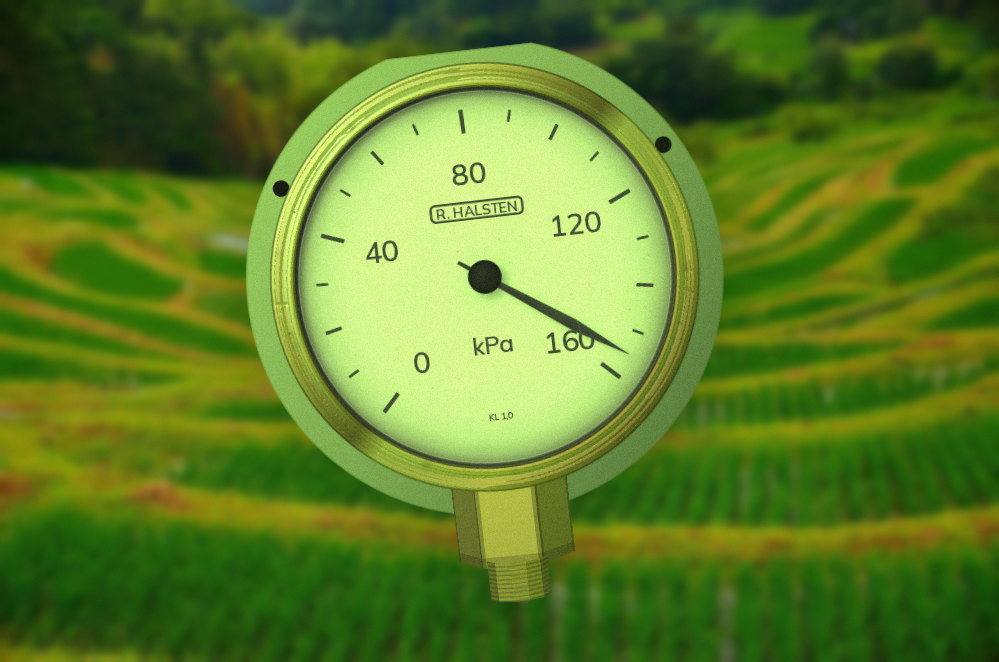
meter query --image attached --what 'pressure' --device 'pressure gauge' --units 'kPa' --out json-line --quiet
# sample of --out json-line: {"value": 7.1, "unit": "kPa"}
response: {"value": 155, "unit": "kPa"}
